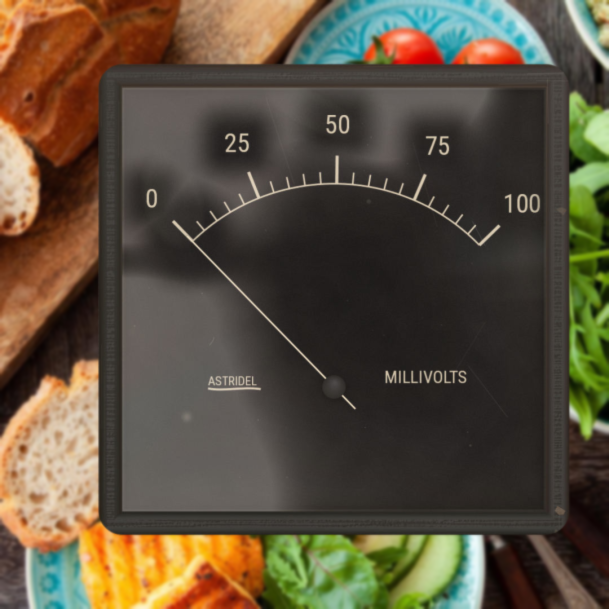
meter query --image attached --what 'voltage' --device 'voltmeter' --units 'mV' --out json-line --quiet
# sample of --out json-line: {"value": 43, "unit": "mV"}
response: {"value": 0, "unit": "mV"}
